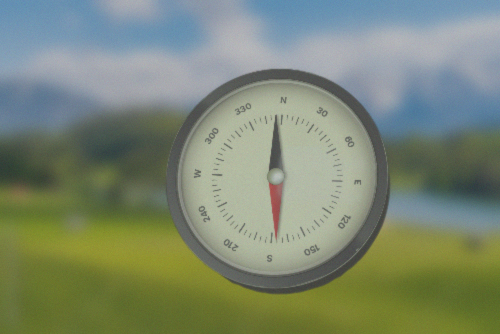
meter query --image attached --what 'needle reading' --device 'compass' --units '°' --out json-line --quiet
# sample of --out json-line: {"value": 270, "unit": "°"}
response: {"value": 175, "unit": "°"}
